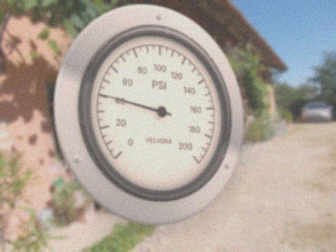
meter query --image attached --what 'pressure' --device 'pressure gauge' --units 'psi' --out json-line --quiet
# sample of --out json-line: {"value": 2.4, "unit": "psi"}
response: {"value": 40, "unit": "psi"}
